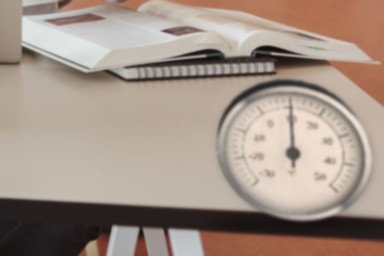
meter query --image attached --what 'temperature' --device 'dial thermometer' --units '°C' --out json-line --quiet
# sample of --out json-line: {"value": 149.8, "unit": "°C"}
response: {"value": 10, "unit": "°C"}
